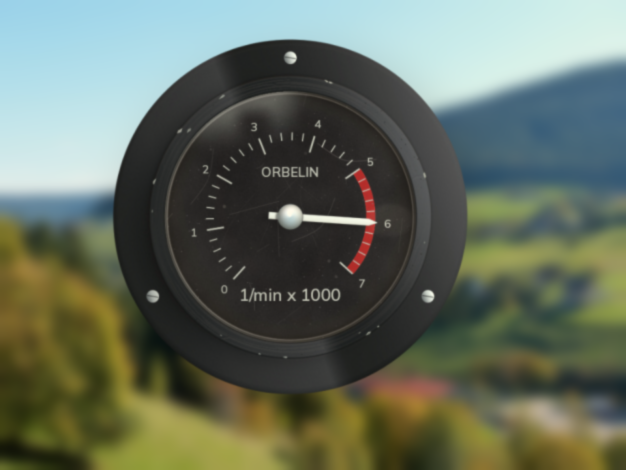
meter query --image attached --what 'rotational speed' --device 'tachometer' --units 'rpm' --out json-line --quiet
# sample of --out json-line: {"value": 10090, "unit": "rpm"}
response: {"value": 6000, "unit": "rpm"}
